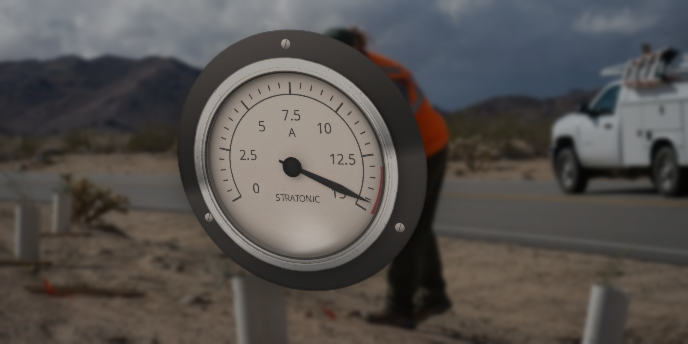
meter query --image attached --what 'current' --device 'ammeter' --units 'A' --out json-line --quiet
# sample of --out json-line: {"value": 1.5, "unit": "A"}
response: {"value": 14.5, "unit": "A"}
